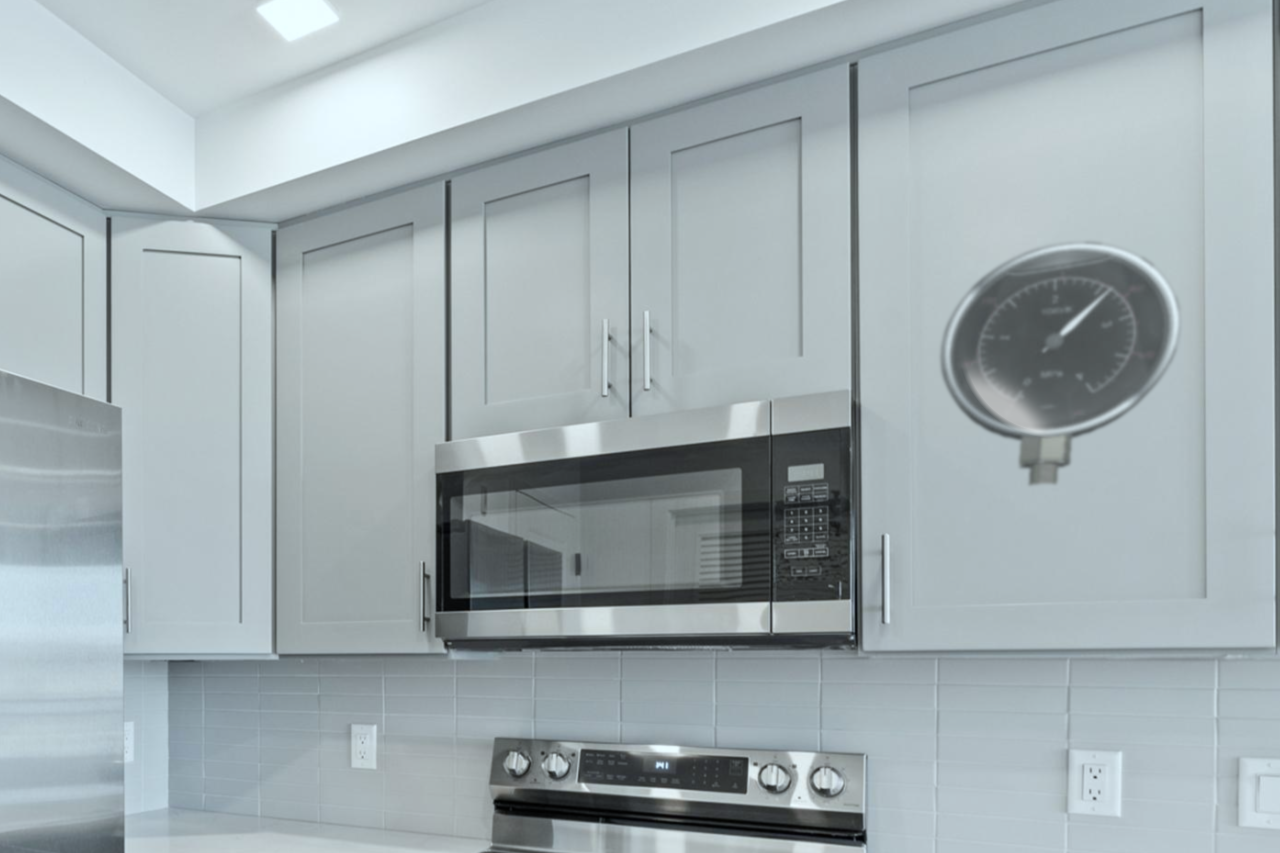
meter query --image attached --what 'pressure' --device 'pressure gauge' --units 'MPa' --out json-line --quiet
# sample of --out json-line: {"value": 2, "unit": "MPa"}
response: {"value": 2.6, "unit": "MPa"}
